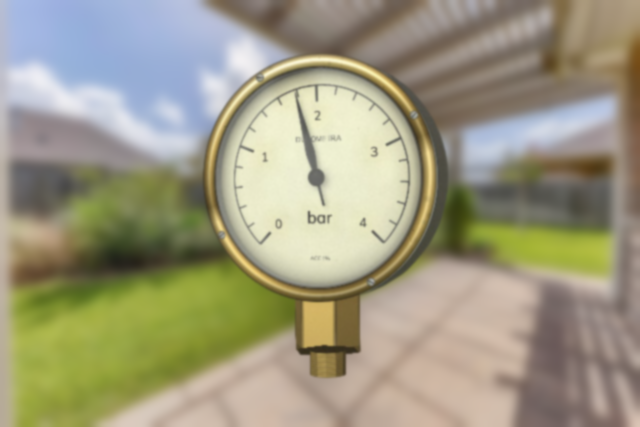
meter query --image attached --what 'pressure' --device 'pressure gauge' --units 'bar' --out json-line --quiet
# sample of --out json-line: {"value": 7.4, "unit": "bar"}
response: {"value": 1.8, "unit": "bar"}
